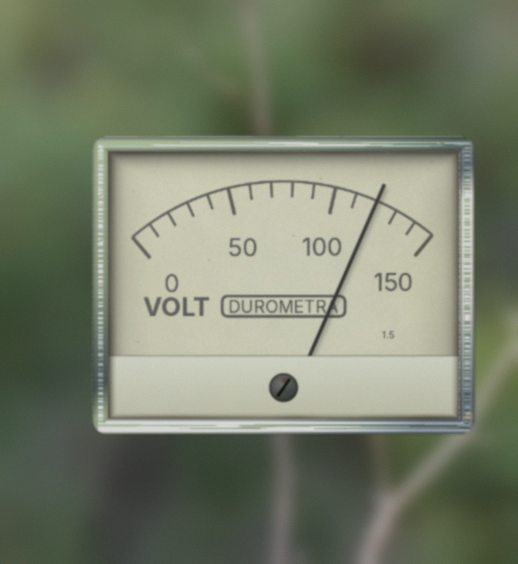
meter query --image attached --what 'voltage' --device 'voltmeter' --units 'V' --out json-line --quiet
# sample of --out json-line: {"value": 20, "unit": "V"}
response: {"value": 120, "unit": "V"}
